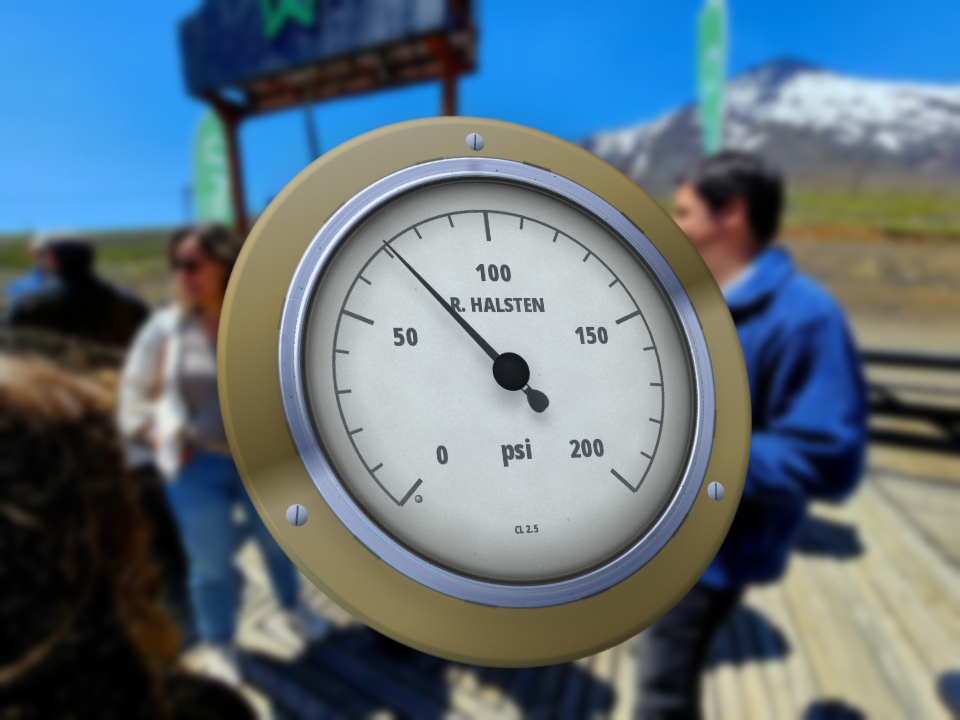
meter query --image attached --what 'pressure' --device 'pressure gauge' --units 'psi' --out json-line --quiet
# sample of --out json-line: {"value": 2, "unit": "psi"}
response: {"value": 70, "unit": "psi"}
